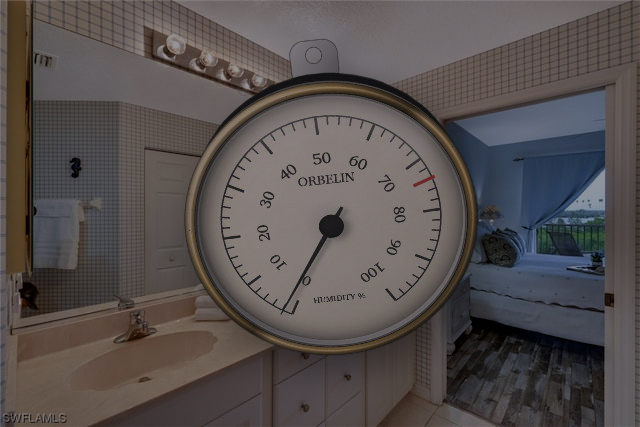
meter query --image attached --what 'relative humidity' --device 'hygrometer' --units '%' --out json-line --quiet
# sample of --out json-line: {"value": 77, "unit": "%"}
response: {"value": 2, "unit": "%"}
